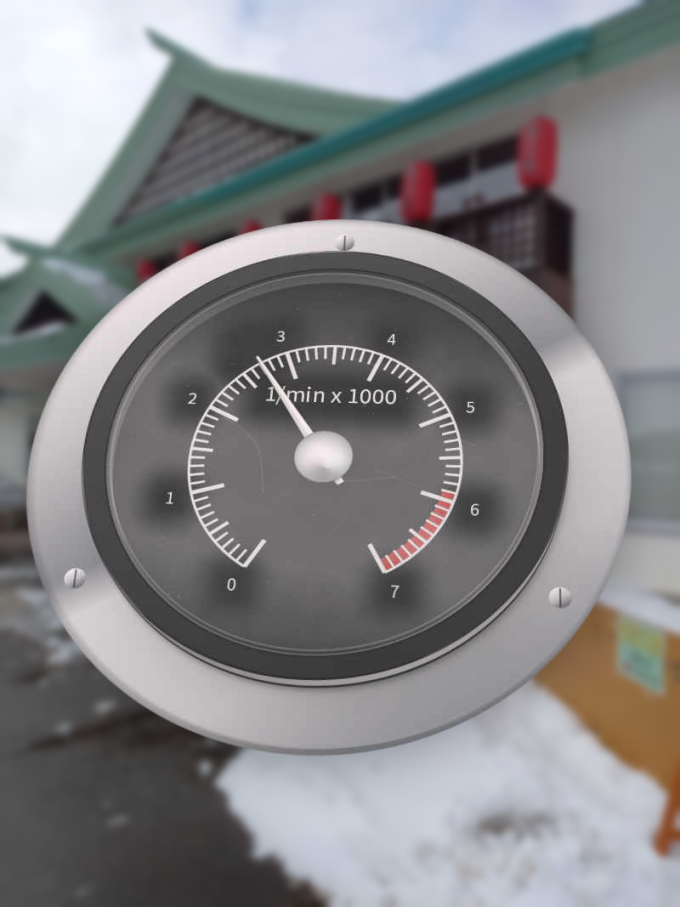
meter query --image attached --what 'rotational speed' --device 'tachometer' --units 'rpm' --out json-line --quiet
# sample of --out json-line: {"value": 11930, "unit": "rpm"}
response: {"value": 2700, "unit": "rpm"}
